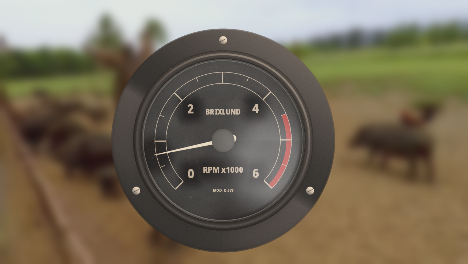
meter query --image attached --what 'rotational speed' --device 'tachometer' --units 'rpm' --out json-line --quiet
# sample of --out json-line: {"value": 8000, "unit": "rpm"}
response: {"value": 750, "unit": "rpm"}
